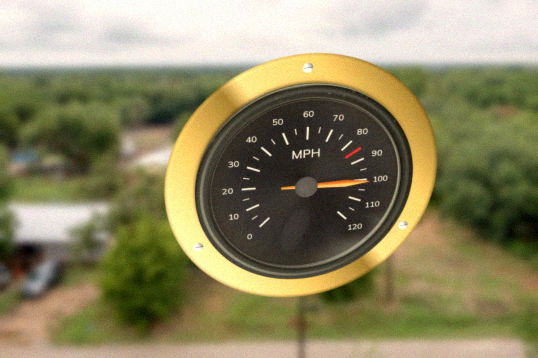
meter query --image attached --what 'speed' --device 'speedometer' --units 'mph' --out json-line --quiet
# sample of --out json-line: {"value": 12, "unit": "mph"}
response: {"value": 100, "unit": "mph"}
